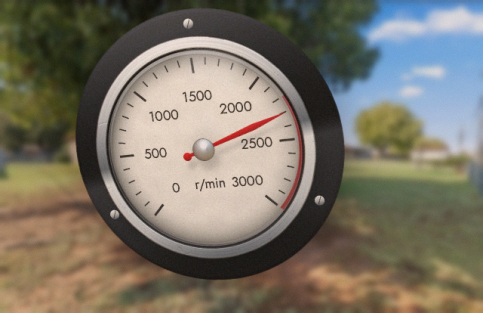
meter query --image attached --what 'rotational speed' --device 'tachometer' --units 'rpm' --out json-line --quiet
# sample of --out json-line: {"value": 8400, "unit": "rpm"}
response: {"value": 2300, "unit": "rpm"}
